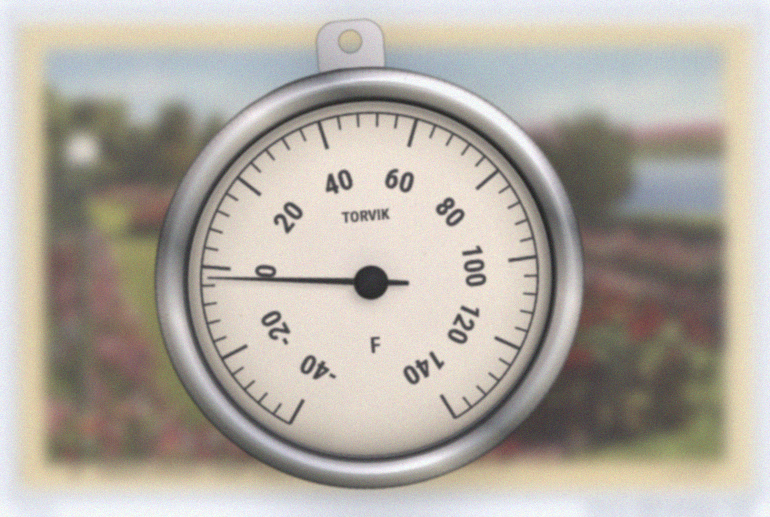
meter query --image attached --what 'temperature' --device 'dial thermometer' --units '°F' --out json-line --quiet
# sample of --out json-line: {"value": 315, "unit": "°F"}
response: {"value": -2, "unit": "°F"}
